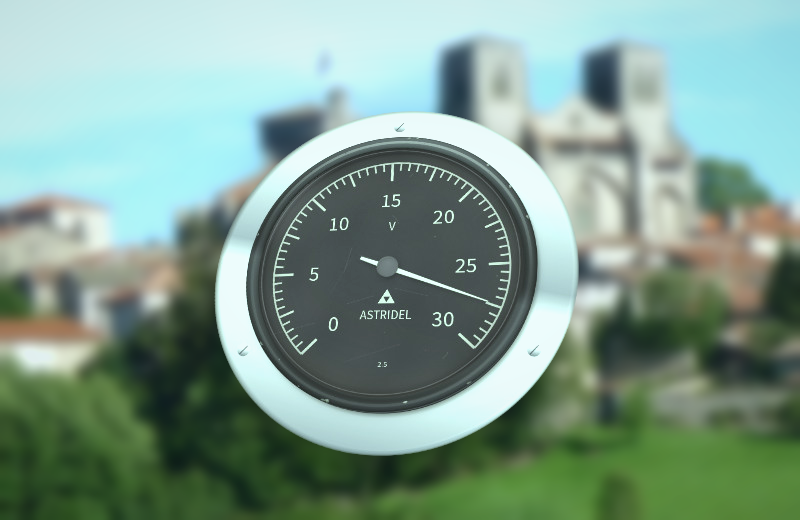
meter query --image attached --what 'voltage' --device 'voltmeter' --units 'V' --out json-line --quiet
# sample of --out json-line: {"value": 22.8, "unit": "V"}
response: {"value": 27.5, "unit": "V"}
